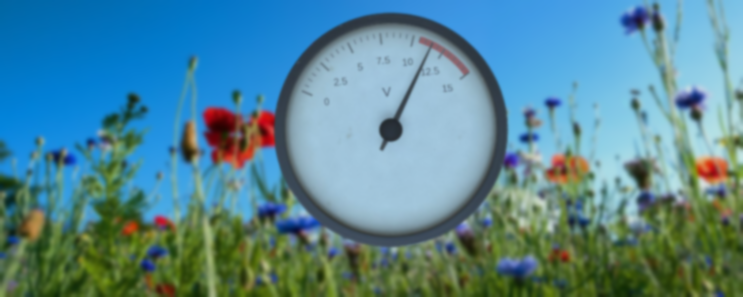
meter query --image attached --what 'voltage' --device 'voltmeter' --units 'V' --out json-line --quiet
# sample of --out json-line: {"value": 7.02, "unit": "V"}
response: {"value": 11.5, "unit": "V"}
